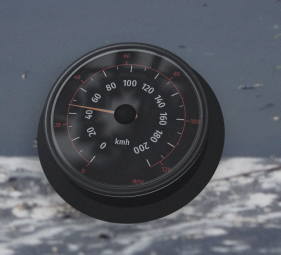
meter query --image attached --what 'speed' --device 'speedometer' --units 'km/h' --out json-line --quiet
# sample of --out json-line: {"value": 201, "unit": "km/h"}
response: {"value": 45, "unit": "km/h"}
